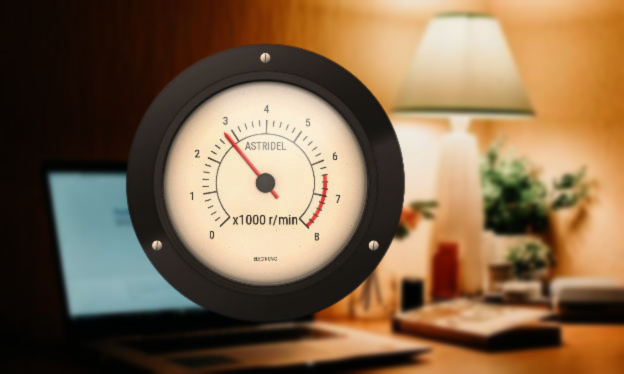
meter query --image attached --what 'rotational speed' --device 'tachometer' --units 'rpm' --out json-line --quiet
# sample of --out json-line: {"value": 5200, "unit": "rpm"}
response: {"value": 2800, "unit": "rpm"}
